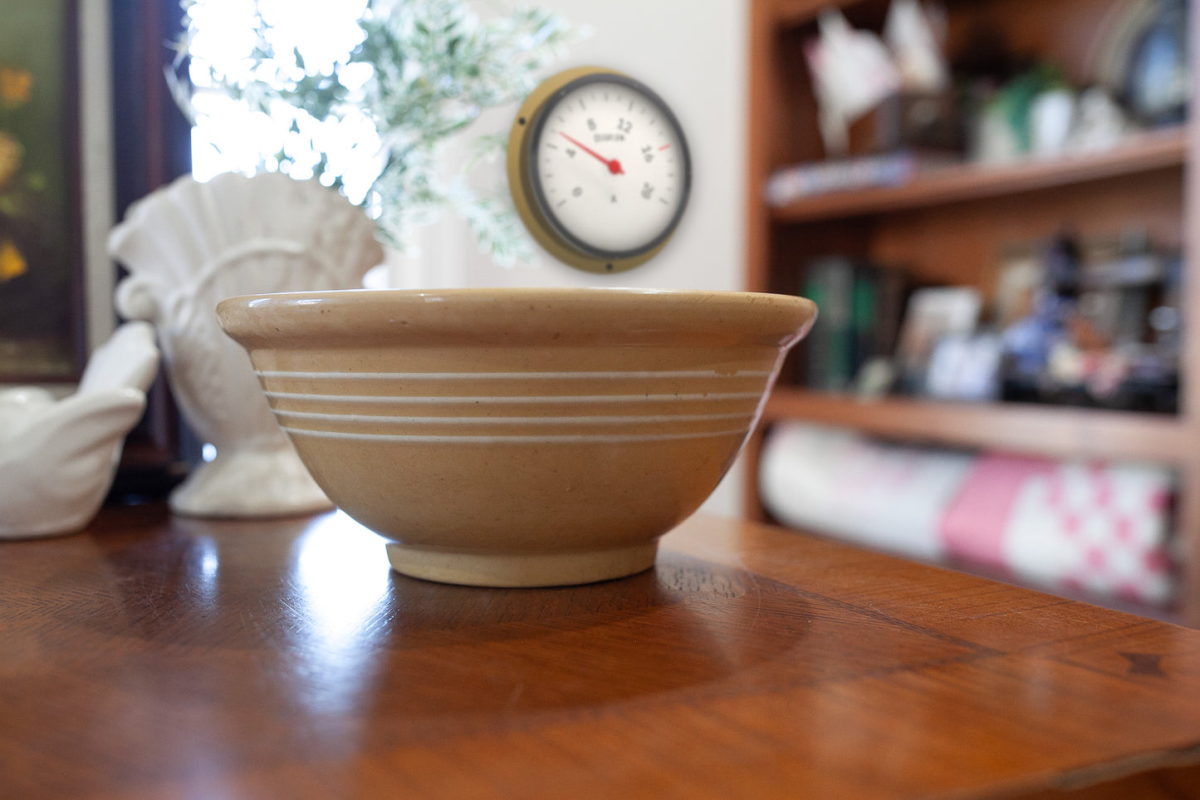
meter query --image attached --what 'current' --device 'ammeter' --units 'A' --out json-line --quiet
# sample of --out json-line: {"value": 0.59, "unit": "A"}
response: {"value": 5, "unit": "A"}
